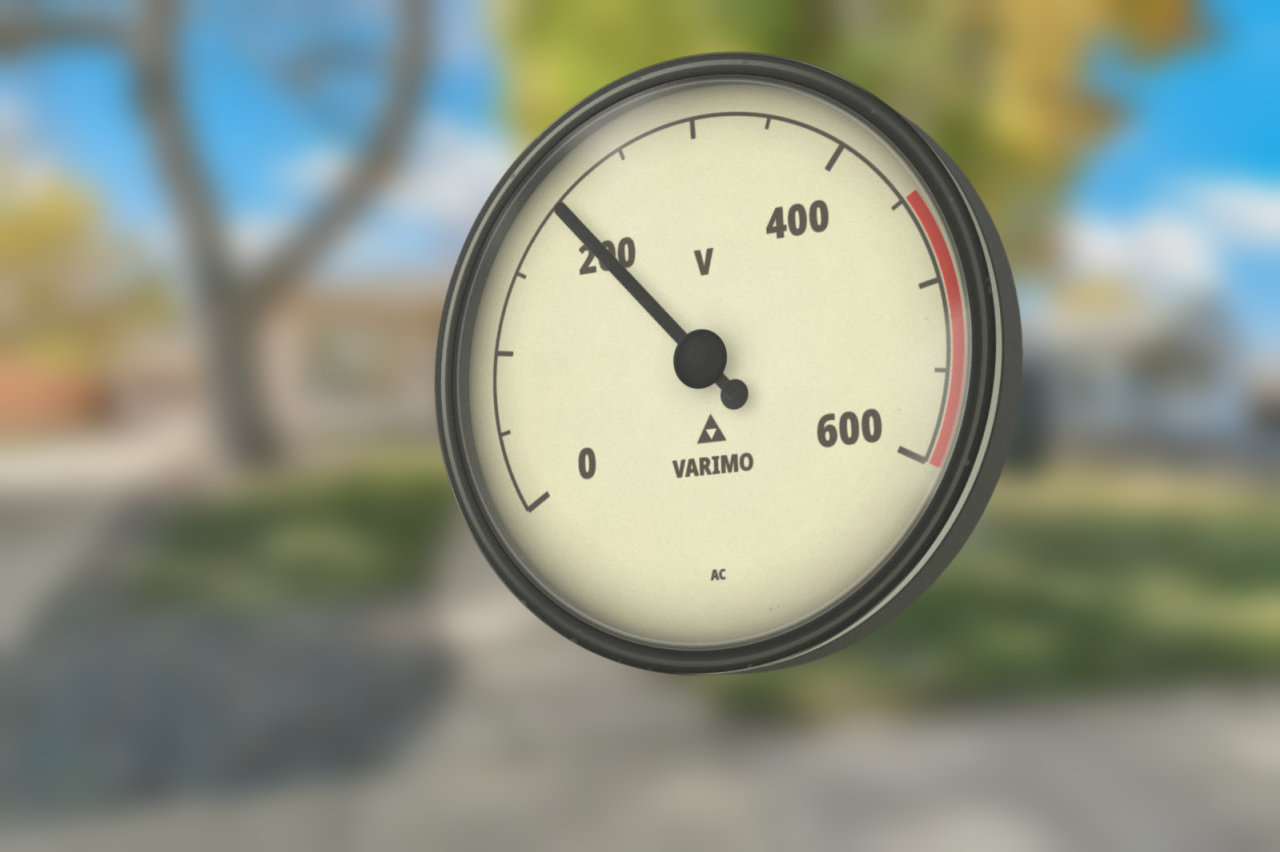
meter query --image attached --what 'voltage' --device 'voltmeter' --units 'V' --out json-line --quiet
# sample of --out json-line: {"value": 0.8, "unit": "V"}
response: {"value": 200, "unit": "V"}
